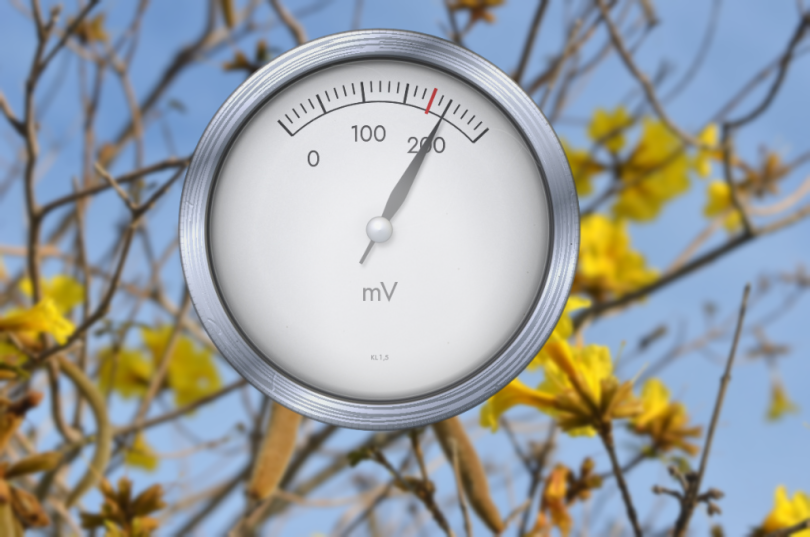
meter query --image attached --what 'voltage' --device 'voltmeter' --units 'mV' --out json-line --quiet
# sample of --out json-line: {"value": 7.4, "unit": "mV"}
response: {"value": 200, "unit": "mV"}
